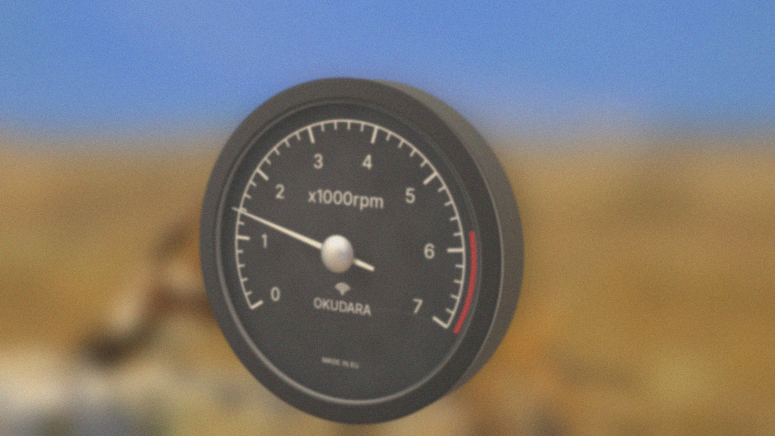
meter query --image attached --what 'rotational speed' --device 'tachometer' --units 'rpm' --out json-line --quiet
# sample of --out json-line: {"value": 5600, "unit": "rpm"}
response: {"value": 1400, "unit": "rpm"}
